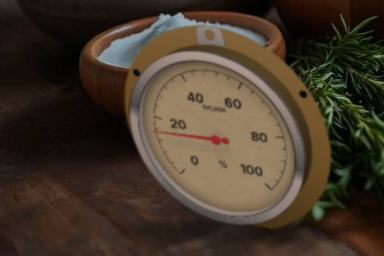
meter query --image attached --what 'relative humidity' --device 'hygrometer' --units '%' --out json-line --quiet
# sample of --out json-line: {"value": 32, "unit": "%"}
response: {"value": 16, "unit": "%"}
